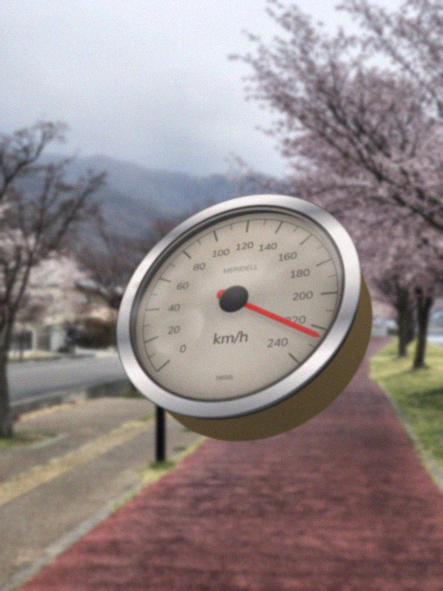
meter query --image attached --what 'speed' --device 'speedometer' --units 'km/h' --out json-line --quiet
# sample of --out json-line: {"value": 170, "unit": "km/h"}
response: {"value": 225, "unit": "km/h"}
